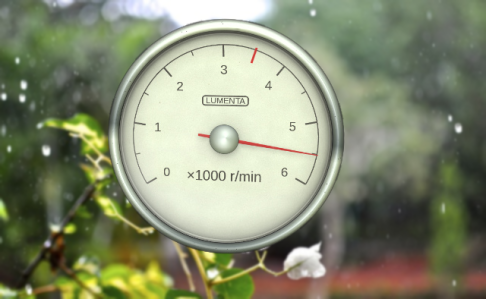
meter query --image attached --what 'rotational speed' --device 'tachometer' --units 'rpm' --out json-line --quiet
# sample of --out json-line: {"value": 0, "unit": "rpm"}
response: {"value": 5500, "unit": "rpm"}
